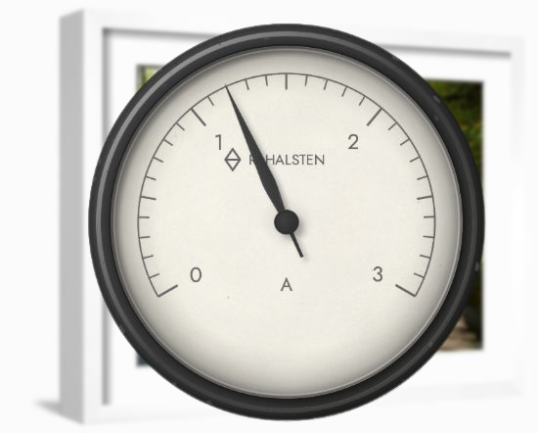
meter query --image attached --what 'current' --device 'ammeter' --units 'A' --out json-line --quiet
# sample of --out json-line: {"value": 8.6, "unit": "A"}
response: {"value": 1.2, "unit": "A"}
